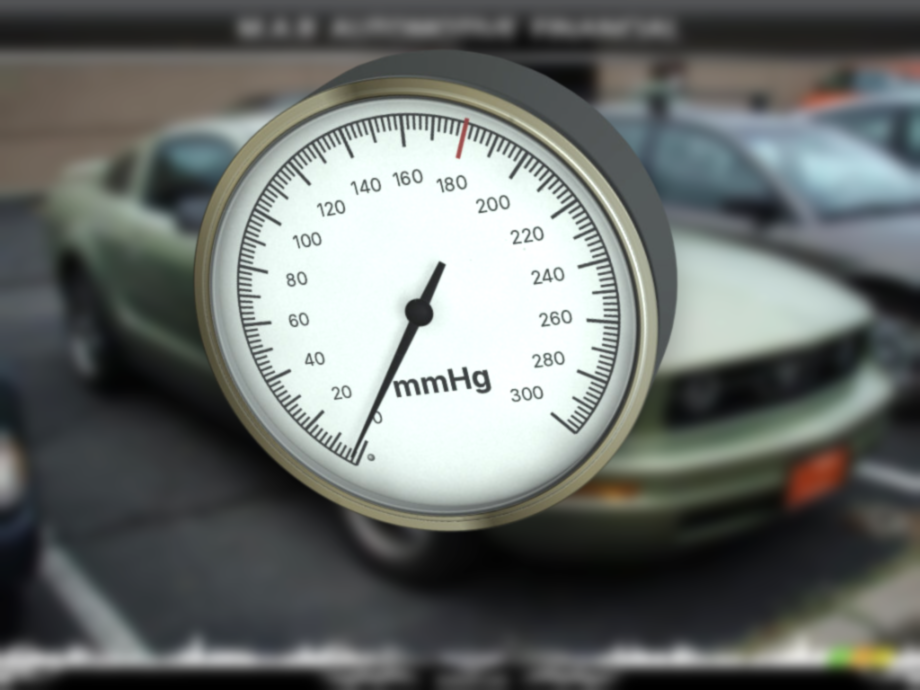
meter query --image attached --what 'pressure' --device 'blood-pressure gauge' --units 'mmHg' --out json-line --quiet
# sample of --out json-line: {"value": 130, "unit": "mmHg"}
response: {"value": 2, "unit": "mmHg"}
